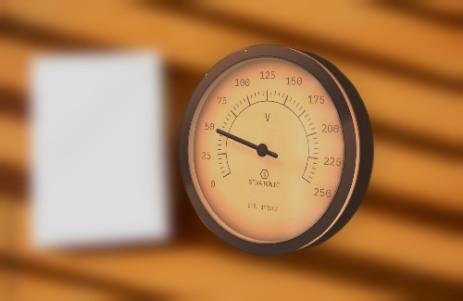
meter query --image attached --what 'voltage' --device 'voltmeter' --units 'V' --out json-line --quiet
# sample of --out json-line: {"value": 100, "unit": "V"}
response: {"value": 50, "unit": "V"}
